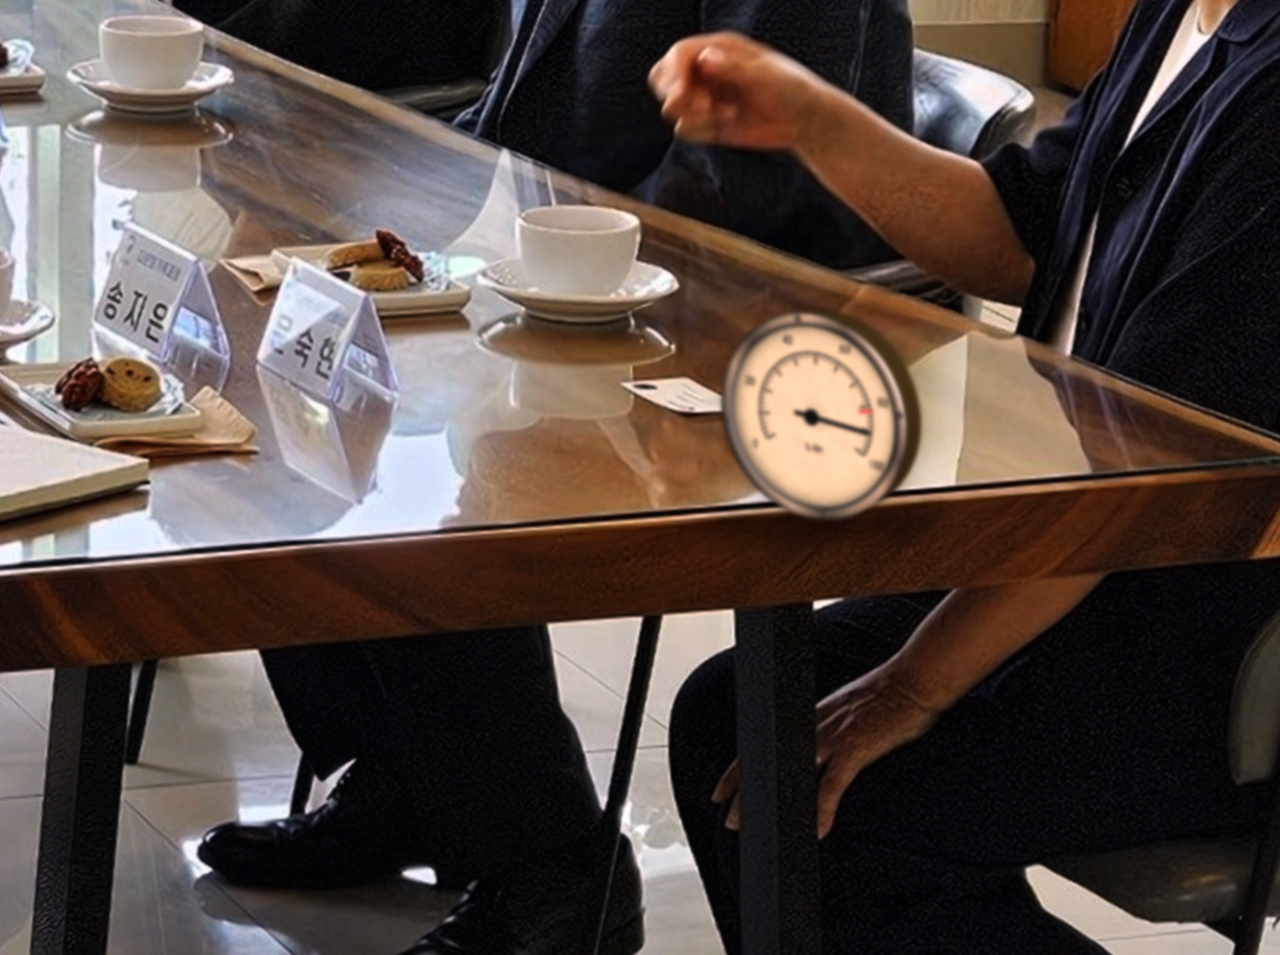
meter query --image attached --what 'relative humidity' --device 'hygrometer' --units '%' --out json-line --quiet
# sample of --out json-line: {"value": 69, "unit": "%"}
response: {"value": 90, "unit": "%"}
